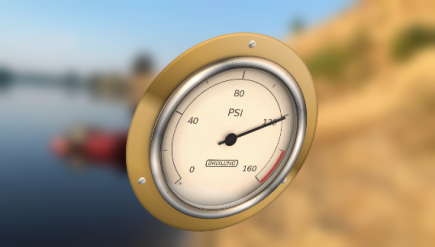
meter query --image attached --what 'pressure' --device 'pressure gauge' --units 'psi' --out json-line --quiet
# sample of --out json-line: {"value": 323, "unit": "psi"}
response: {"value": 120, "unit": "psi"}
